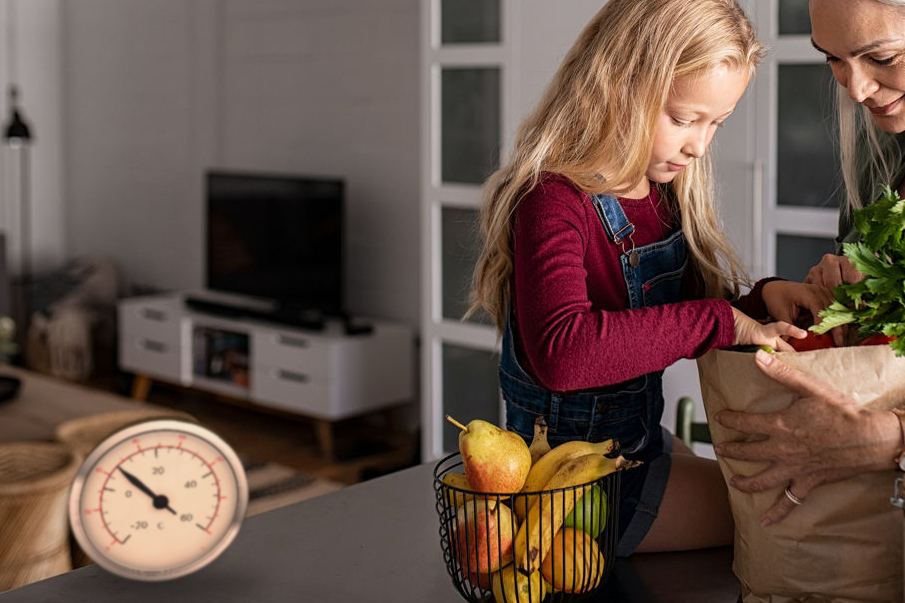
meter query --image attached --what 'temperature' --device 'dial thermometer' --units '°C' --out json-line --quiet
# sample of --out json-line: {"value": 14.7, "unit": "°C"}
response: {"value": 8, "unit": "°C"}
